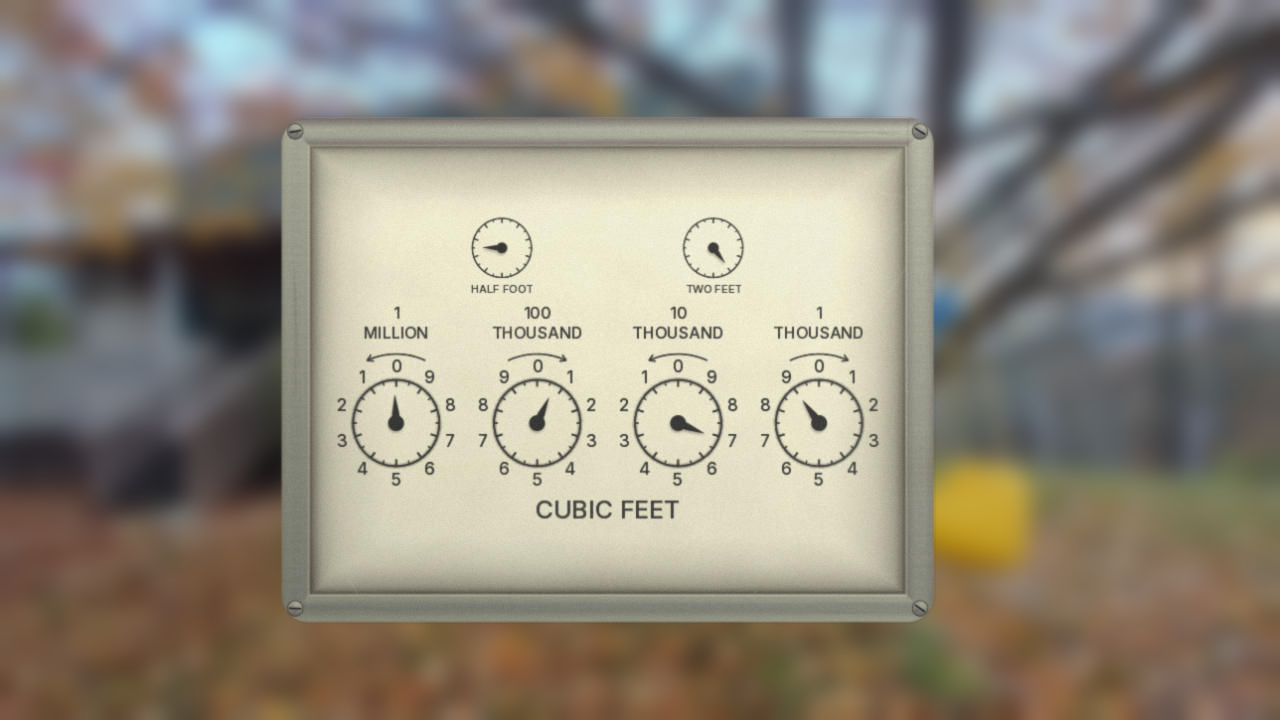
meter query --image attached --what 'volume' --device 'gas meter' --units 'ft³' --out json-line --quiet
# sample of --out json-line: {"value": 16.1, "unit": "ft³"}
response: {"value": 6900, "unit": "ft³"}
